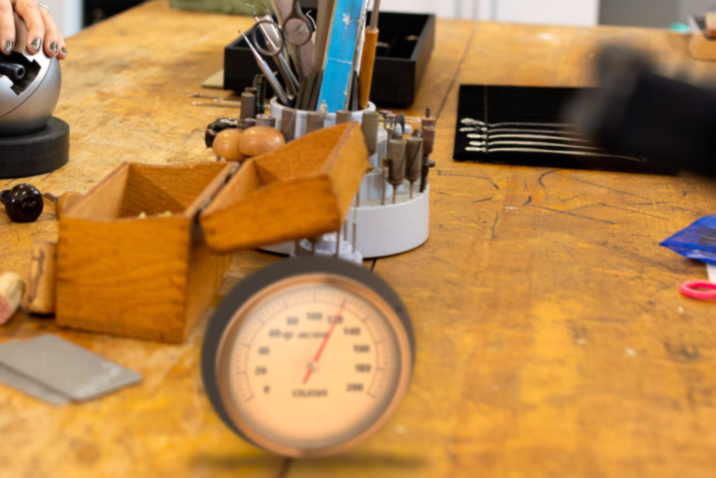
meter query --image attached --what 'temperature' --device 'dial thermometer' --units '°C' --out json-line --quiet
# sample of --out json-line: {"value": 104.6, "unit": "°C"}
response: {"value": 120, "unit": "°C"}
